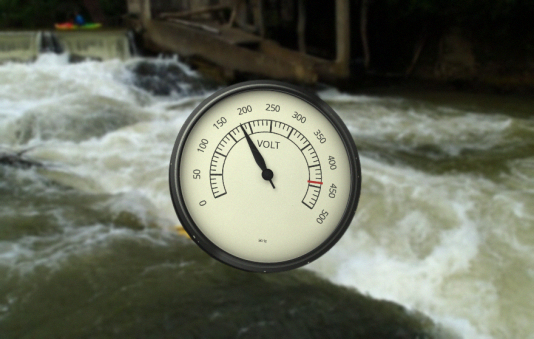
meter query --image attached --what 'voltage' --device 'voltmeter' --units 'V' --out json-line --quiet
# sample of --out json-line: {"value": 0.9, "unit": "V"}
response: {"value": 180, "unit": "V"}
